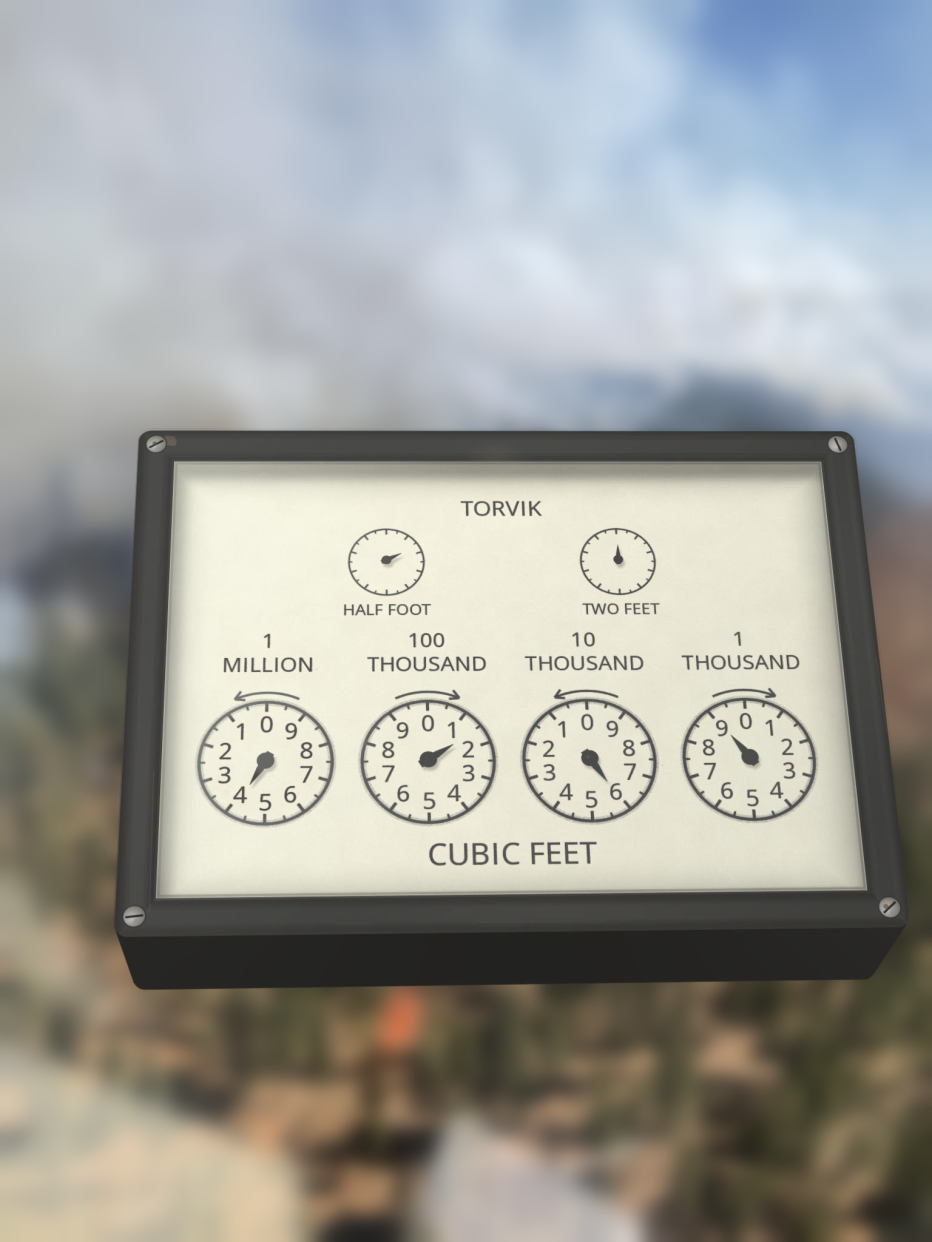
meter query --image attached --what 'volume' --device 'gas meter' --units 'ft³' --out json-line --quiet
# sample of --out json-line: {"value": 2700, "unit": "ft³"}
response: {"value": 415900, "unit": "ft³"}
